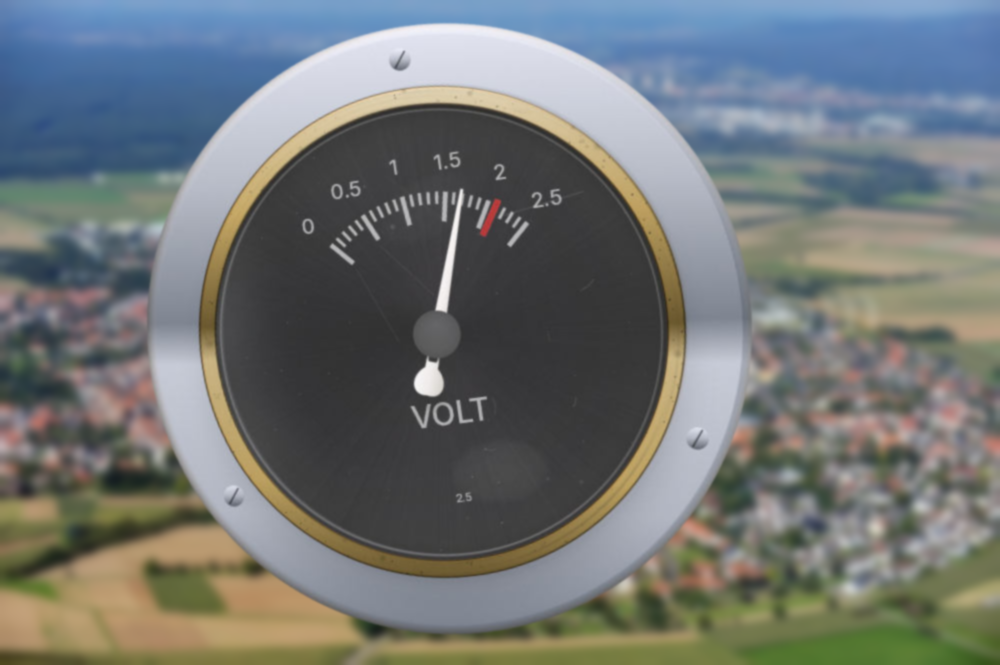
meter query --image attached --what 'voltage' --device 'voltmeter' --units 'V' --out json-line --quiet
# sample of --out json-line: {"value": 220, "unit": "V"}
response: {"value": 1.7, "unit": "V"}
